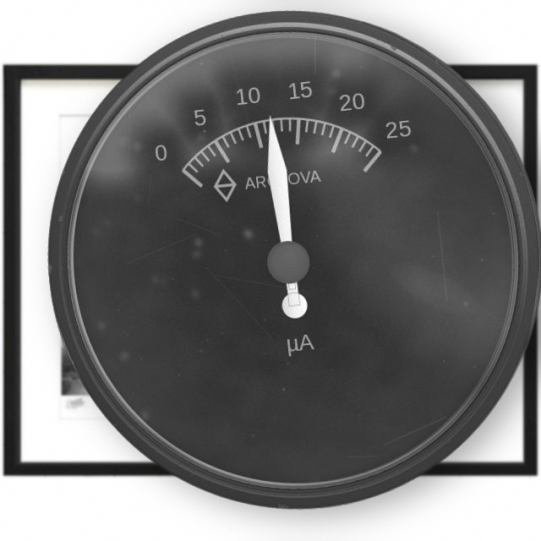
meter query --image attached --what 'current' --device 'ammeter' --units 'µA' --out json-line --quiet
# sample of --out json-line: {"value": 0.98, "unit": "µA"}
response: {"value": 12, "unit": "µA"}
